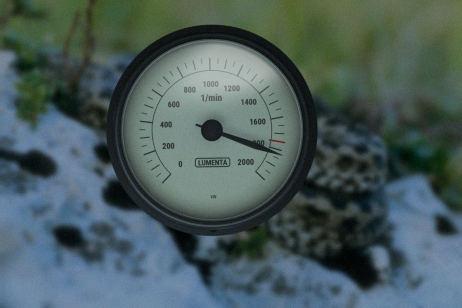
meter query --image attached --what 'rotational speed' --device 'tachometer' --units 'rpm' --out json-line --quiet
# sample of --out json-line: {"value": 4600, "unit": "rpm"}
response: {"value": 1825, "unit": "rpm"}
